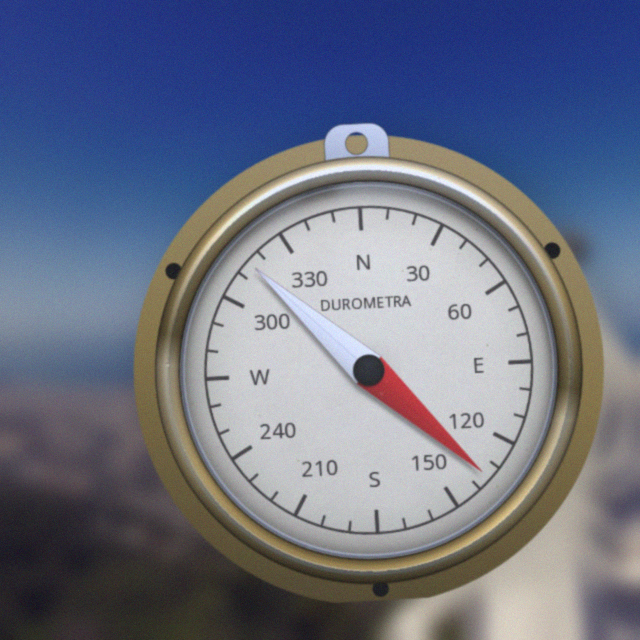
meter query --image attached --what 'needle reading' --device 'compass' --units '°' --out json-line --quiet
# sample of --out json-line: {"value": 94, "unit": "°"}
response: {"value": 135, "unit": "°"}
